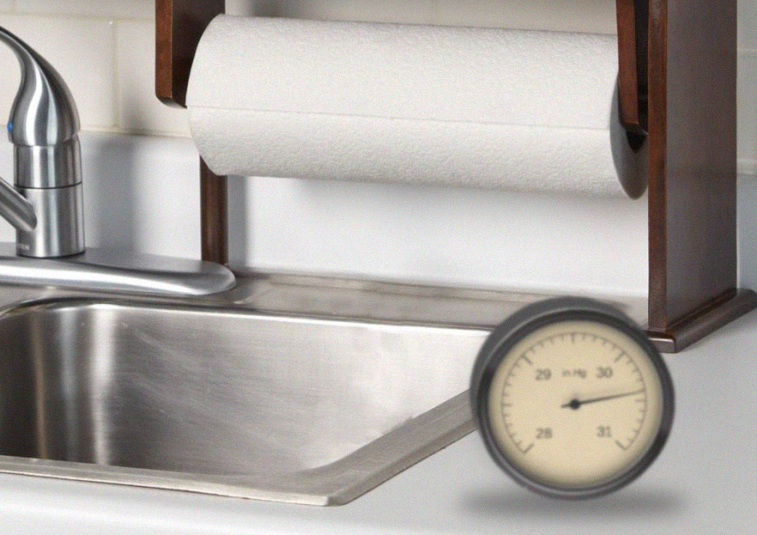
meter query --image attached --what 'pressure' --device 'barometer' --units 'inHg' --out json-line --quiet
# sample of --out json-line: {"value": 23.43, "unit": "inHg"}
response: {"value": 30.4, "unit": "inHg"}
